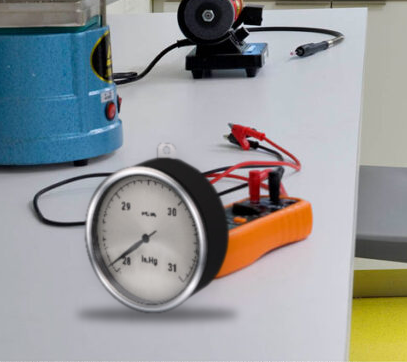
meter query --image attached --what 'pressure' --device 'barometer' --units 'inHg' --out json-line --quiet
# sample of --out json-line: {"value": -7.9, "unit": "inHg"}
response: {"value": 28.1, "unit": "inHg"}
